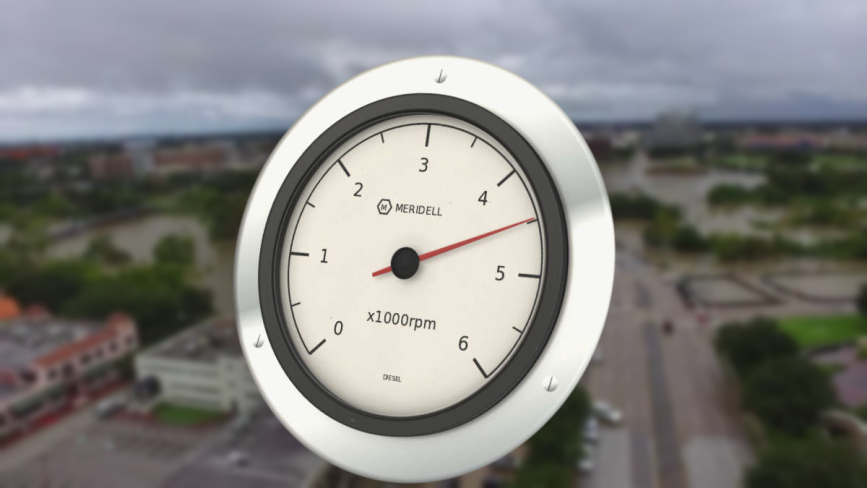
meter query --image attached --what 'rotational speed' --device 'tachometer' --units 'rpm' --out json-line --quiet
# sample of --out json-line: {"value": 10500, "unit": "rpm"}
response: {"value": 4500, "unit": "rpm"}
